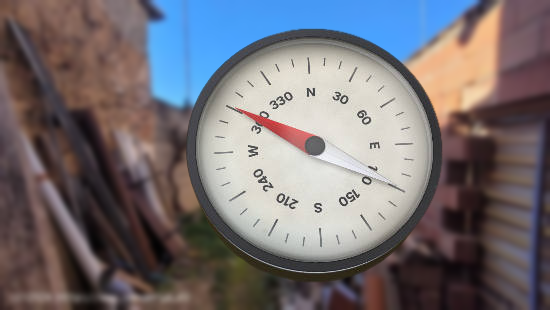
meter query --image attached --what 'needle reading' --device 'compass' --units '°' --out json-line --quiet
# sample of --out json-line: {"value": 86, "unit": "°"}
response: {"value": 300, "unit": "°"}
